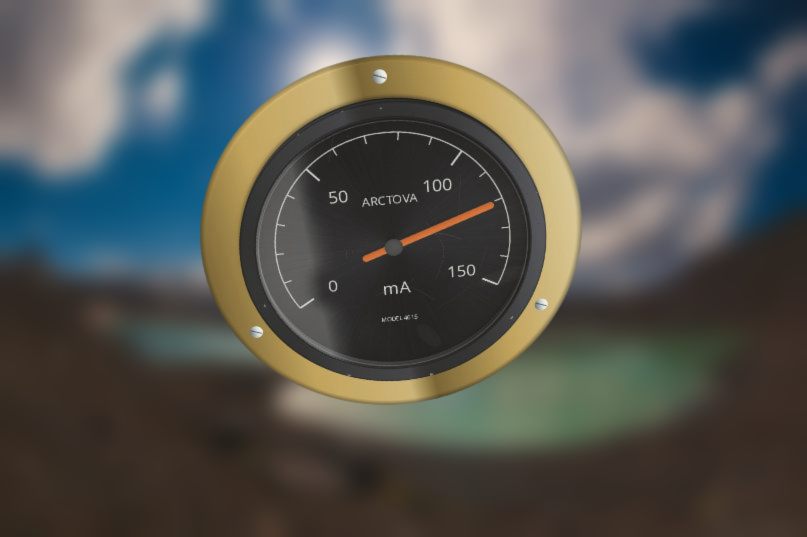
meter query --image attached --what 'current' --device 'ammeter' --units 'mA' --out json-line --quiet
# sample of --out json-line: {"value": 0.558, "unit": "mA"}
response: {"value": 120, "unit": "mA"}
